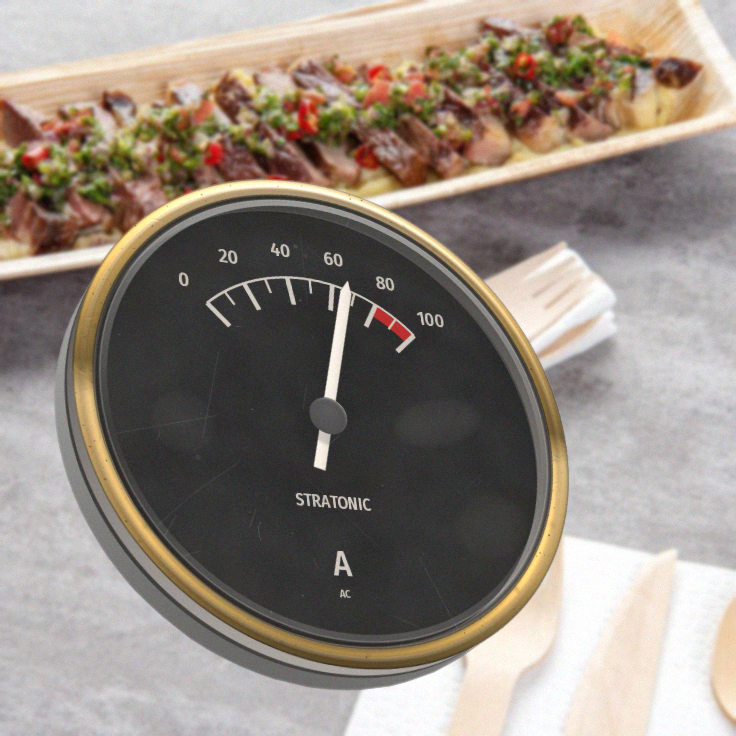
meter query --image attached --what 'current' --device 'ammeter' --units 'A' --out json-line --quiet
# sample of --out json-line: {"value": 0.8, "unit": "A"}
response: {"value": 65, "unit": "A"}
